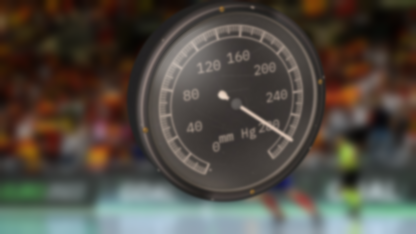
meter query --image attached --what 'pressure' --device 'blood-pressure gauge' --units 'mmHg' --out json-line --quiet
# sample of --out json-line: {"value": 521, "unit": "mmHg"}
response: {"value": 280, "unit": "mmHg"}
